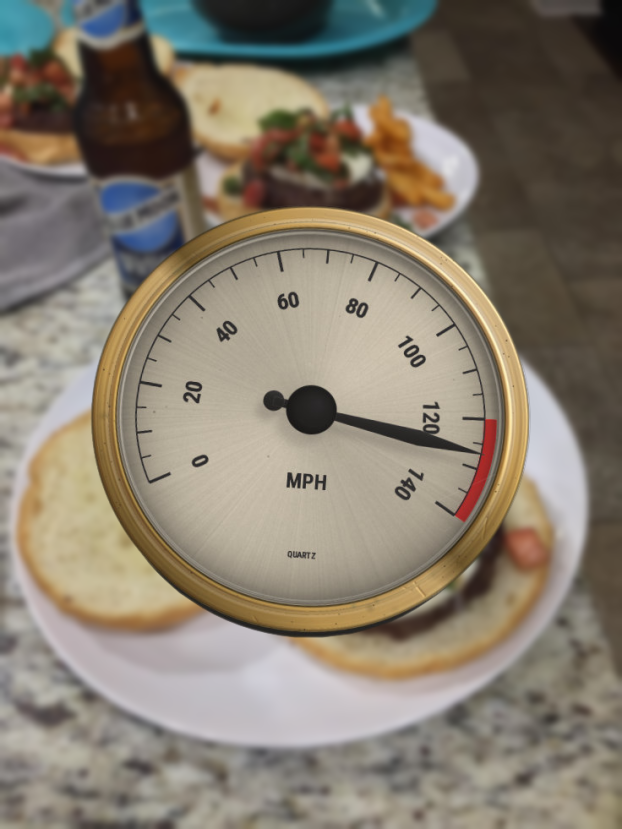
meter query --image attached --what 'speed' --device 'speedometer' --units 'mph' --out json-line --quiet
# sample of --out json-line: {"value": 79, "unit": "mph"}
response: {"value": 127.5, "unit": "mph"}
